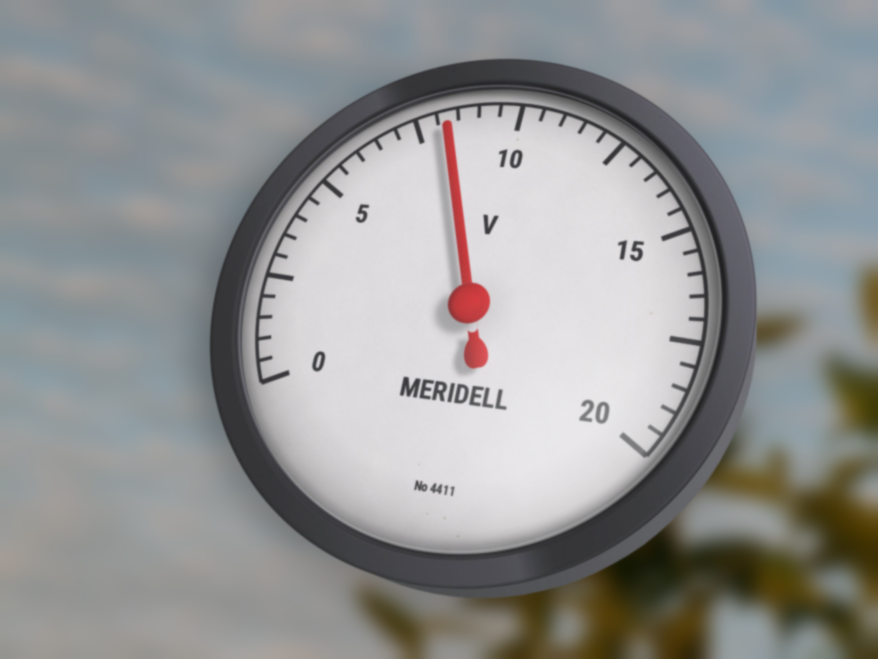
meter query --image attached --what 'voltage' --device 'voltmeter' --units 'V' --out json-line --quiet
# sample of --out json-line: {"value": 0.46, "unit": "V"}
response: {"value": 8.25, "unit": "V"}
